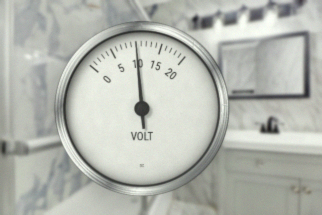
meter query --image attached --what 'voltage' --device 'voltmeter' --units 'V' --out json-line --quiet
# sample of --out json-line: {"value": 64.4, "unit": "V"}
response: {"value": 10, "unit": "V"}
